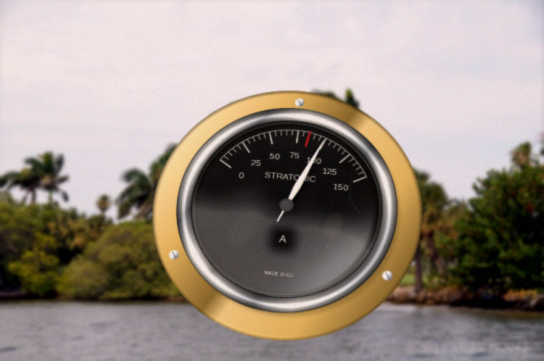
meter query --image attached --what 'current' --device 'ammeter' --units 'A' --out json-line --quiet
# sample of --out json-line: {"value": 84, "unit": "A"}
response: {"value": 100, "unit": "A"}
